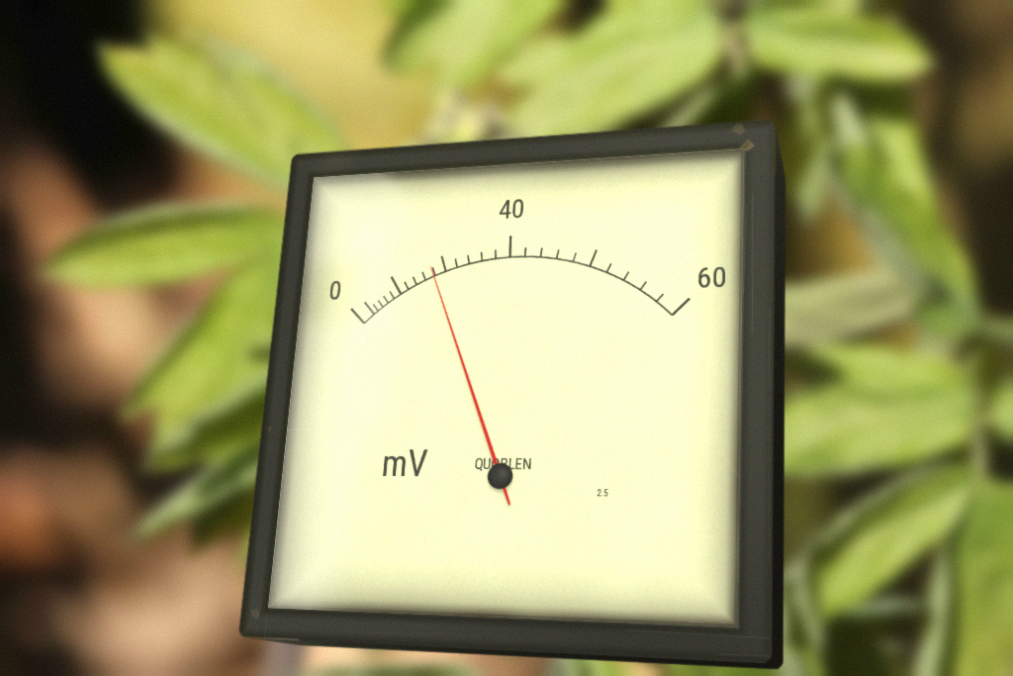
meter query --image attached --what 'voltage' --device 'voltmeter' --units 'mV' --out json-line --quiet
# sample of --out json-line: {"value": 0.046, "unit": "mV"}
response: {"value": 28, "unit": "mV"}
